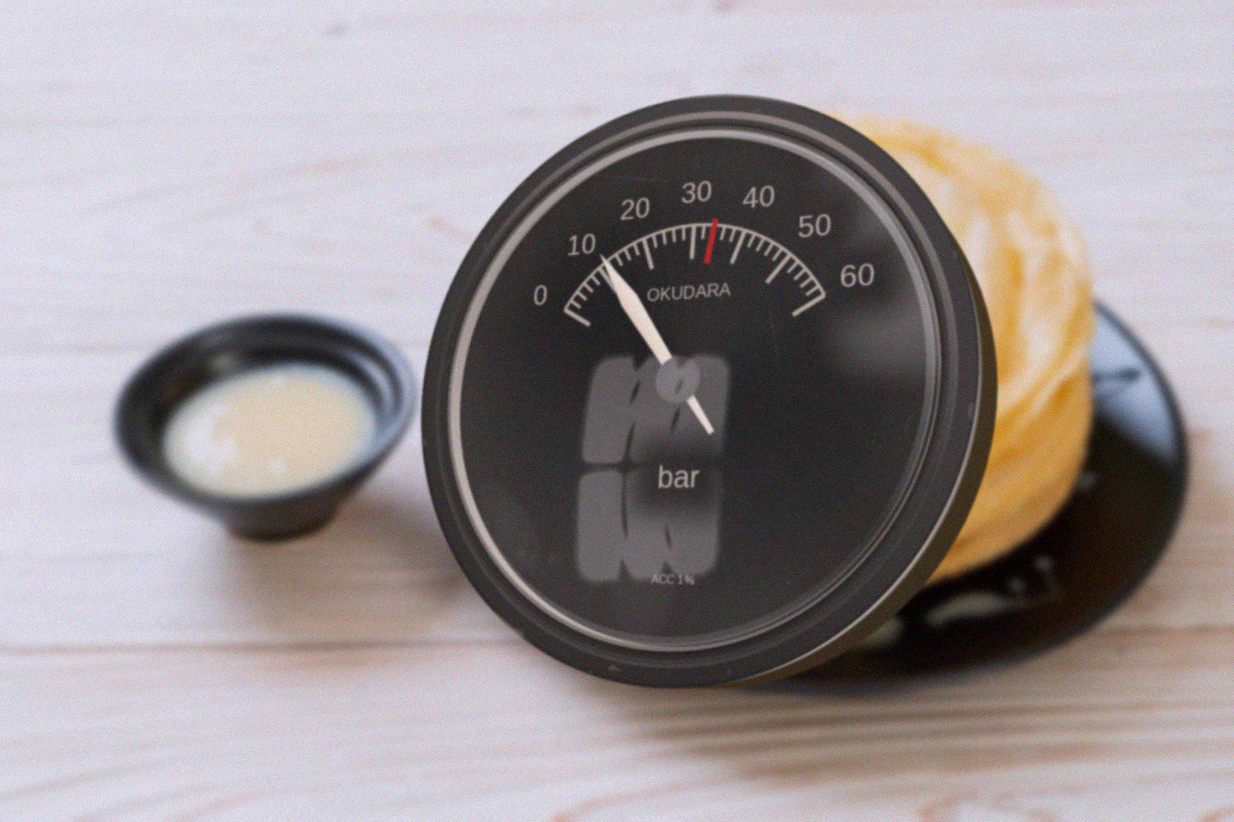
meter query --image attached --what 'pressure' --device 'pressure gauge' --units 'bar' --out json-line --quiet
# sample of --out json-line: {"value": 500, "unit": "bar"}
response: {"value": 12, "unit": "bar"}
